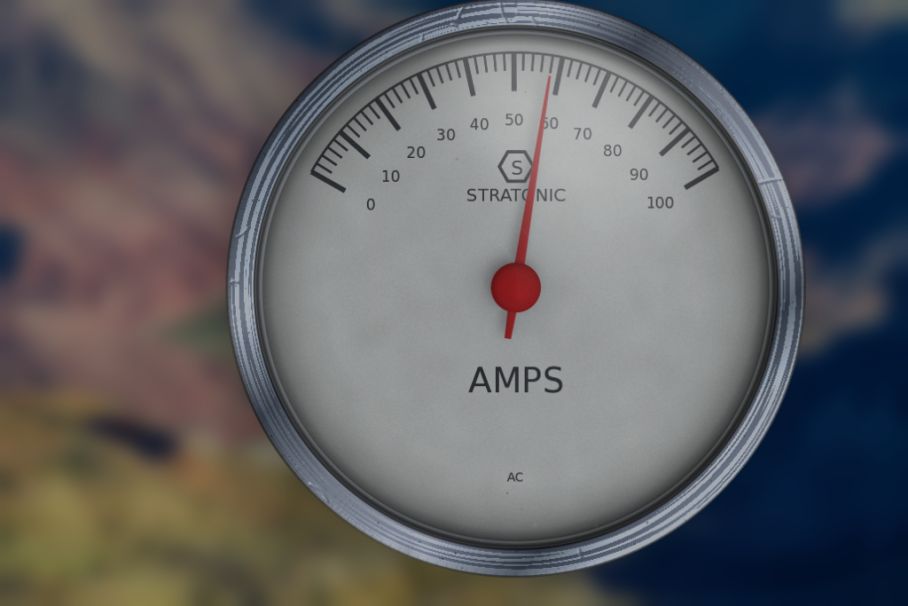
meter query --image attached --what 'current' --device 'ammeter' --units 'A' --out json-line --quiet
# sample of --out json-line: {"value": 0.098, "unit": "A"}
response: {"value": 58, "unit": "A"}
